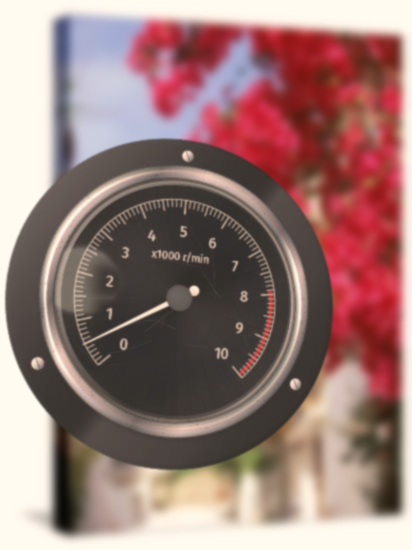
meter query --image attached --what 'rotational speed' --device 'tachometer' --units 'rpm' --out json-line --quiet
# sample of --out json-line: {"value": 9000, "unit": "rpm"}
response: {"value": 500, "unit": "rpm"}
